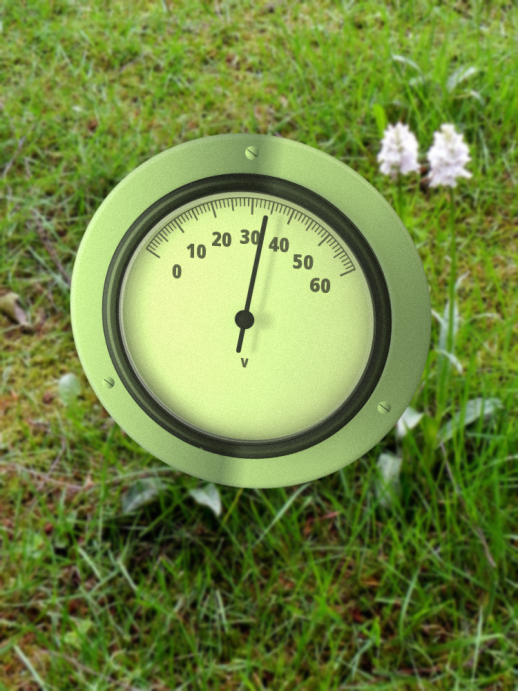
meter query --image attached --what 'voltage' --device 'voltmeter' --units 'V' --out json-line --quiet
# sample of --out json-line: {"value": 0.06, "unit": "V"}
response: {"value": 34, "unit": "V"}
